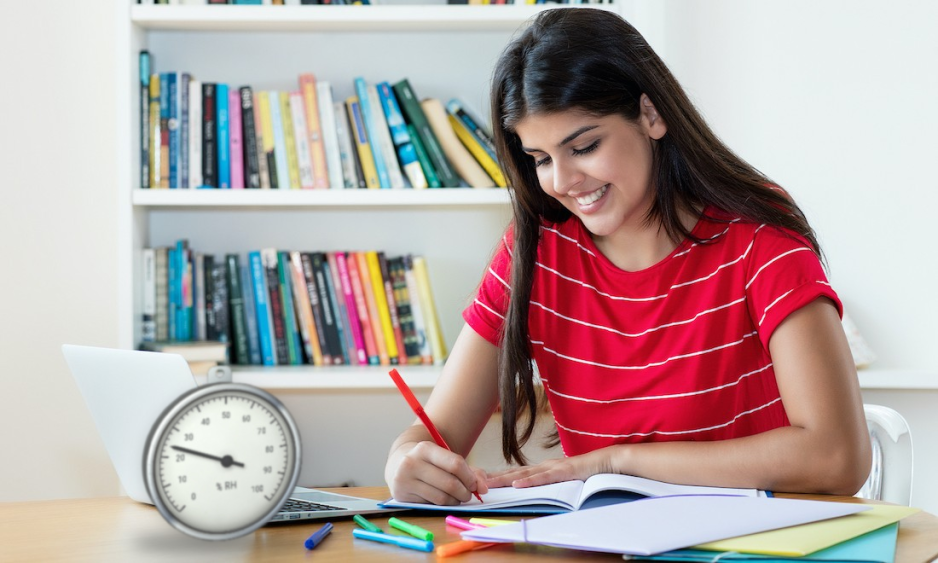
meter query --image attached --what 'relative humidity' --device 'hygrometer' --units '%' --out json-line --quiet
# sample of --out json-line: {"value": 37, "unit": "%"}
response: {"value": 24, "unit": "%"}
